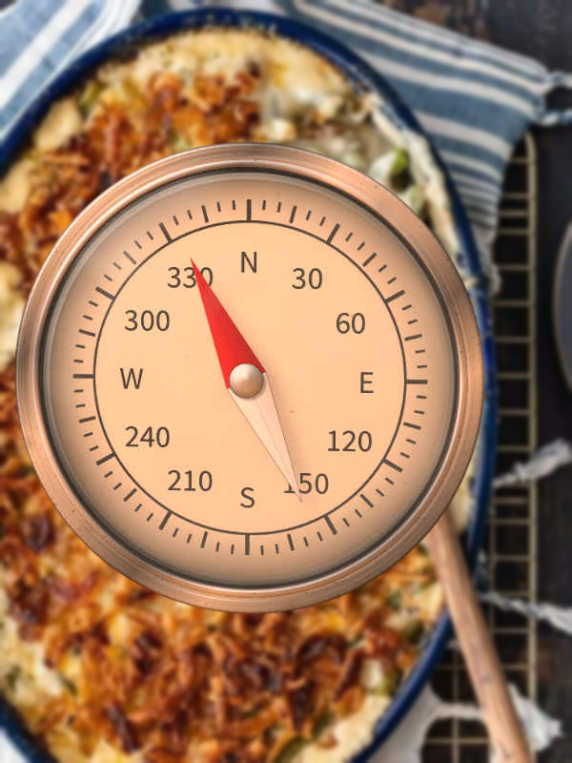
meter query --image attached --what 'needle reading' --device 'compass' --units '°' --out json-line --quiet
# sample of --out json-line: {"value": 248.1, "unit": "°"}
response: {"value": 335, "unit": "°"}
